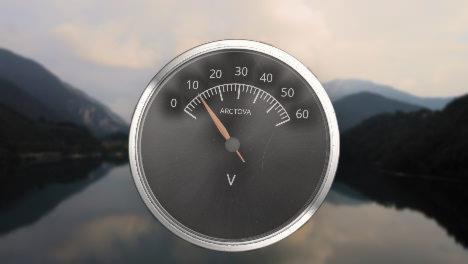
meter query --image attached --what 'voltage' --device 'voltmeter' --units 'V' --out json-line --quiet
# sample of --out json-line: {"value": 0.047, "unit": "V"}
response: {"value": 10, "unit": "V"}
